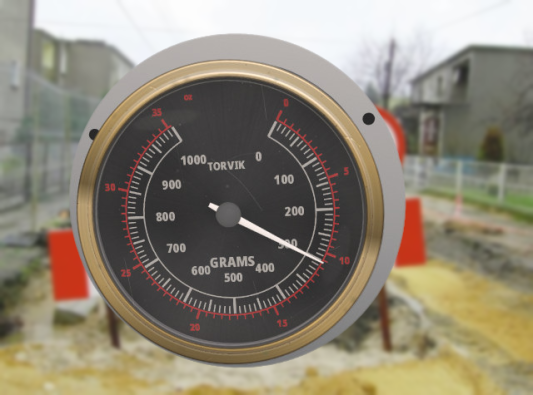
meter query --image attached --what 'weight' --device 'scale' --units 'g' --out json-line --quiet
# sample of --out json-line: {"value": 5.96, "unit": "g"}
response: {"value": 300, "unit": "g"}
